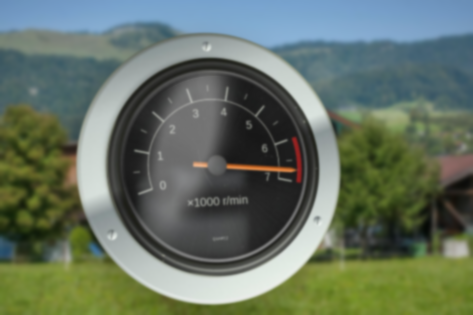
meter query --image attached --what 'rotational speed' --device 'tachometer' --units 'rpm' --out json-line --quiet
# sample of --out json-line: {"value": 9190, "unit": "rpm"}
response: {"value": 6750, "unit": "rpm"}
